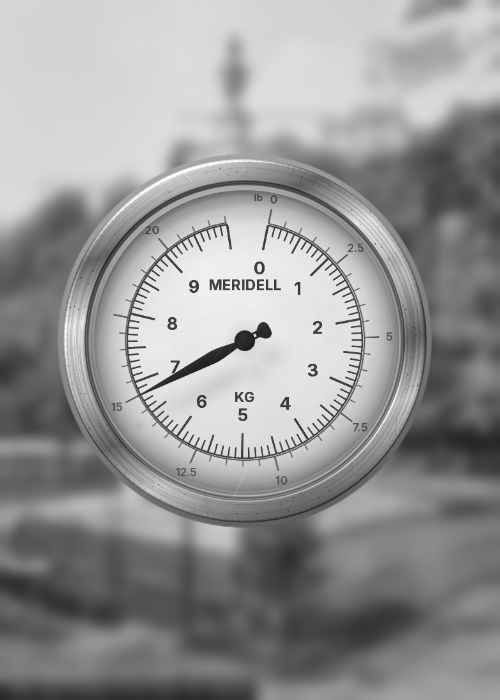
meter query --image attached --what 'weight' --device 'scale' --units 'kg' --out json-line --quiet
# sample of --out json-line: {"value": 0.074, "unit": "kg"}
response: {"value": 6.8, "unit": "kg"}
